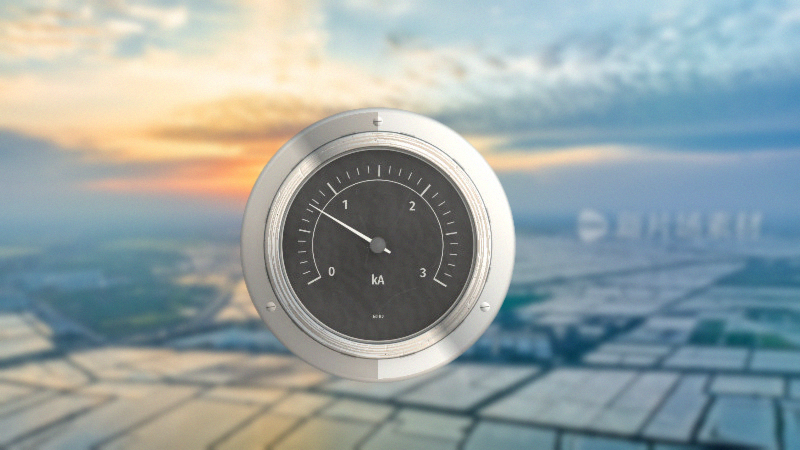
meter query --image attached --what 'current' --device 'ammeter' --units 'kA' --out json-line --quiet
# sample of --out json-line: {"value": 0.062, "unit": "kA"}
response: {"value": 0.75, "unit": "kA"}
